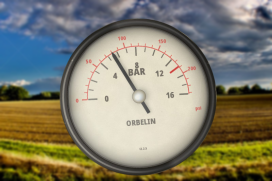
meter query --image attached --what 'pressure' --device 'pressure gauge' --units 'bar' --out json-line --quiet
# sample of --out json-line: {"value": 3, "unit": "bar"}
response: {"value": 5.5, "unit": "bar"}
